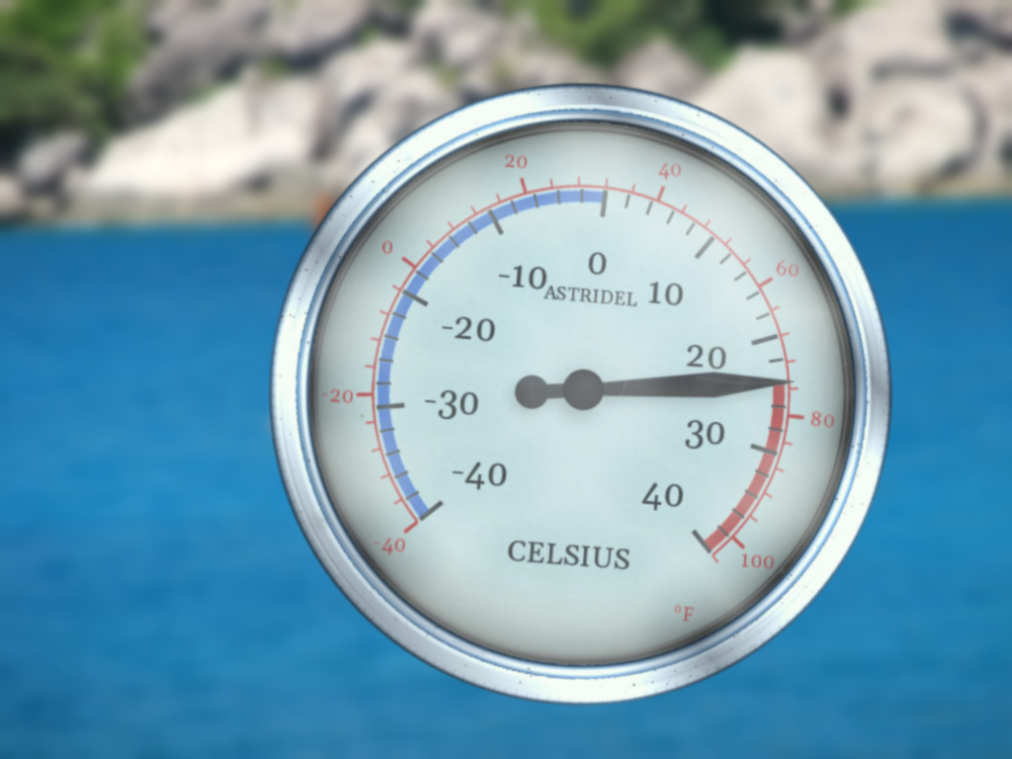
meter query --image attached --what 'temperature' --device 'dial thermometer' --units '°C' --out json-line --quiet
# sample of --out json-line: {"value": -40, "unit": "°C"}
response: {"value": 24, "unit": "°C"}
